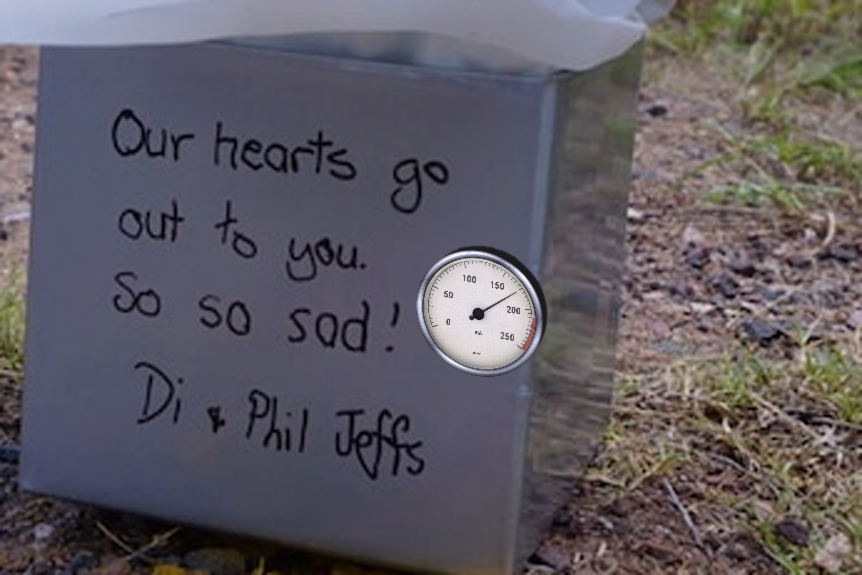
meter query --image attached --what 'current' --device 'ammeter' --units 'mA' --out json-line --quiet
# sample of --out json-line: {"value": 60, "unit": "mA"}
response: {"value": 175, "unit": "mA"}
